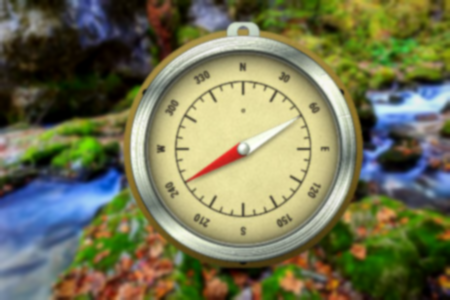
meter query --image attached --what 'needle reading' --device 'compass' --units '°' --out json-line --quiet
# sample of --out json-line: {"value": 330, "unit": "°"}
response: {"value": 240, "unit": "°"}
